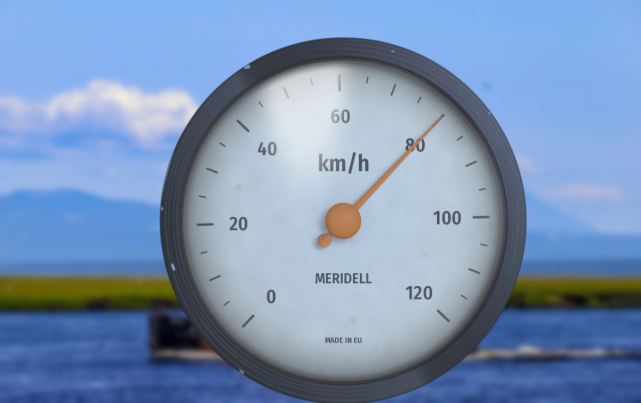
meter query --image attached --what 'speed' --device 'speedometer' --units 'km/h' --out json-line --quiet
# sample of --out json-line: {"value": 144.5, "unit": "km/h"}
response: {"value": 80, "unit": "km/h"}
